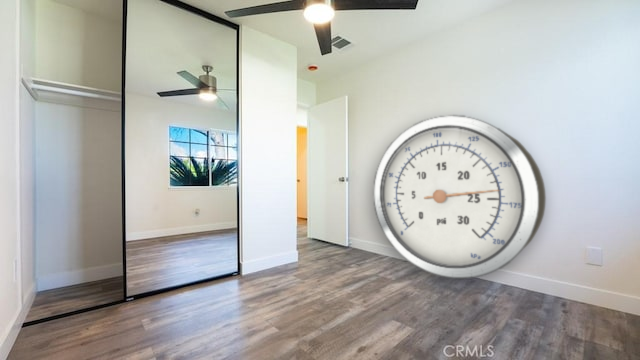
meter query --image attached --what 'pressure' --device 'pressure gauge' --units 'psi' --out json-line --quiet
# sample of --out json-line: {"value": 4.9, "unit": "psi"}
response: {"value": 24, "unit": "psi"}
